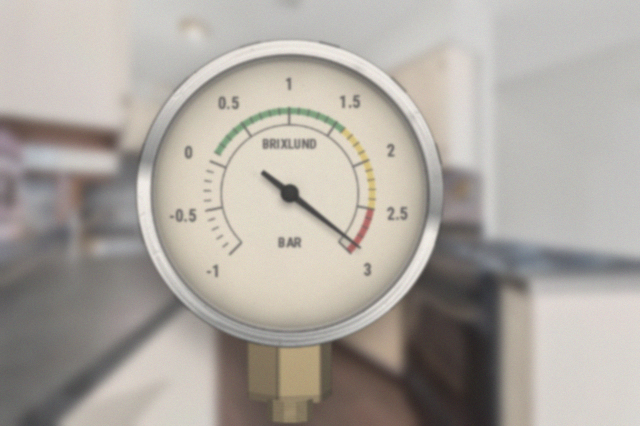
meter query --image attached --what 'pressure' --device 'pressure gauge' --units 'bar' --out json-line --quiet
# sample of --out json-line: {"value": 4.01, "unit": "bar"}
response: {"value": 2.9, "unit": "bar"}
